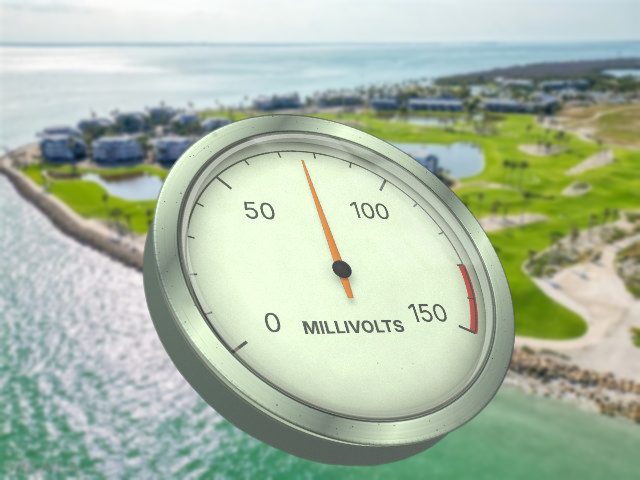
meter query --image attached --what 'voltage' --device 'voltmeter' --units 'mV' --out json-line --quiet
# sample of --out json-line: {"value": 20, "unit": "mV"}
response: {"value": 75, "unit": "mV"}
